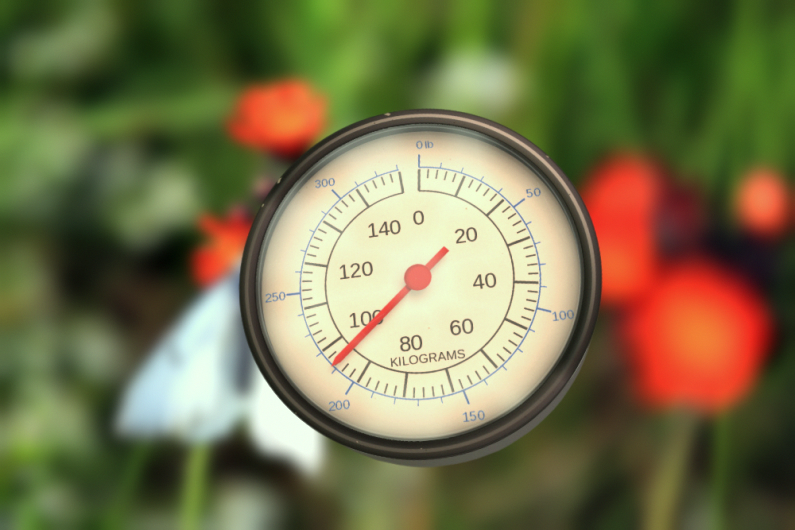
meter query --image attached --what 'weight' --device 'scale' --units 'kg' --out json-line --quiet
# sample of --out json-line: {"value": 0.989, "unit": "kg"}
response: {"value": 96, "unit": "kg"}
